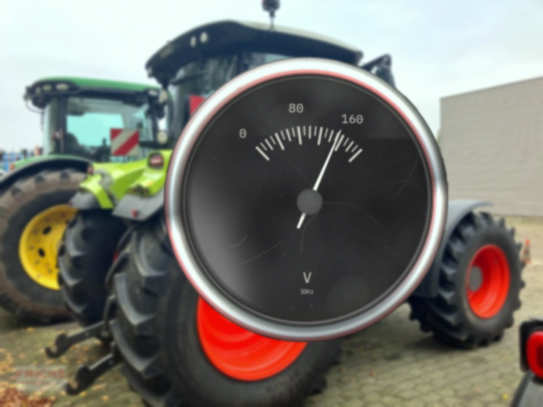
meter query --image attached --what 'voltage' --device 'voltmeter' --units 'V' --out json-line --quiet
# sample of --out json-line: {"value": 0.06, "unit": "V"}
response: {"value": 150, "unit": "V"}
